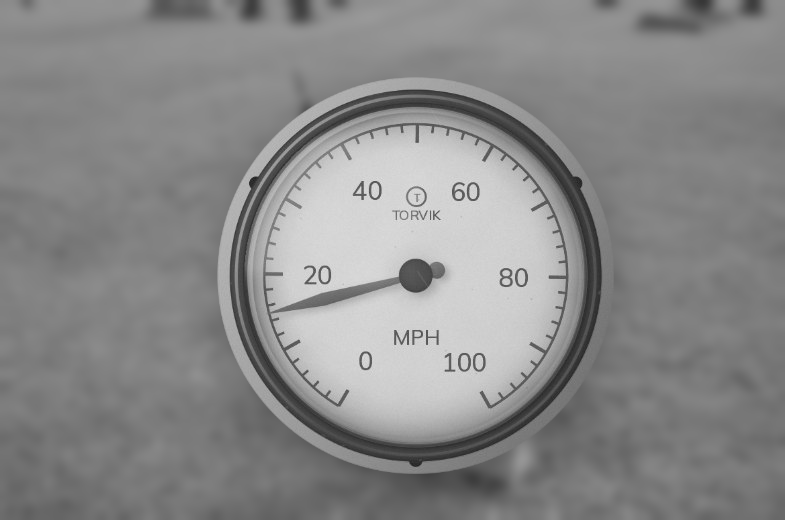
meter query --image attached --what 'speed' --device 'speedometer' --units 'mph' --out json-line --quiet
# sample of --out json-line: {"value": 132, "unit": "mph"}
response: {"value": 15, "unit": "mph"}
